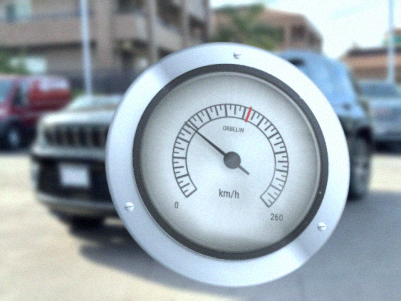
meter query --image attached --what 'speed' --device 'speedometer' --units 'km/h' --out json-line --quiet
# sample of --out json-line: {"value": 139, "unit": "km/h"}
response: {"value": 75, "unit": "km/h"}
